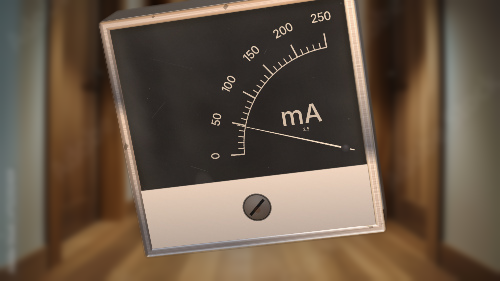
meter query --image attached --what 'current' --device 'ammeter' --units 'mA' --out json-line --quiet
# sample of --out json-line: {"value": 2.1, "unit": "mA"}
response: {"value": 50, "unit": "mA"}
